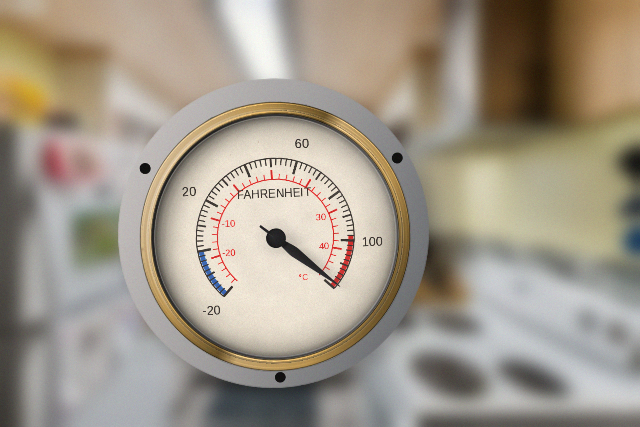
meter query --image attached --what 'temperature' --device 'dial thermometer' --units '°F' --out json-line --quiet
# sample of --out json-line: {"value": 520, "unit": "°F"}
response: {"value": 118, "unit": "°F"}
